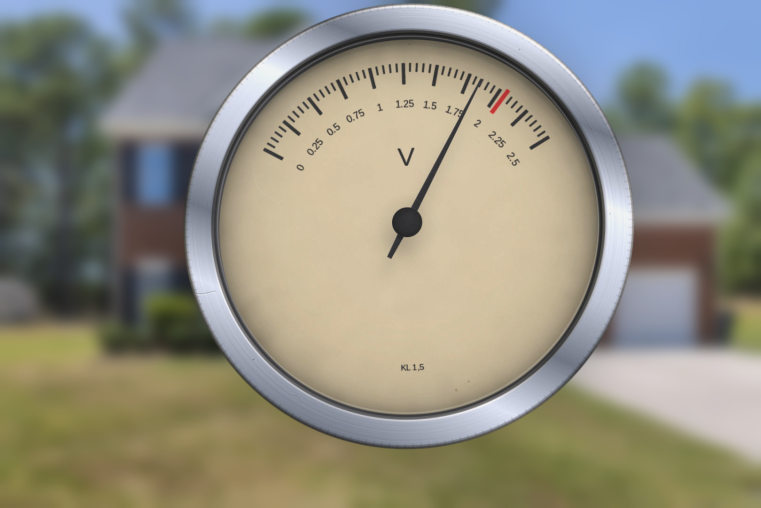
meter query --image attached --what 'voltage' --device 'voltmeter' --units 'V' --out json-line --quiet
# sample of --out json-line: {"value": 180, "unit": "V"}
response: {"value": 1.85, "unit": "V"}
